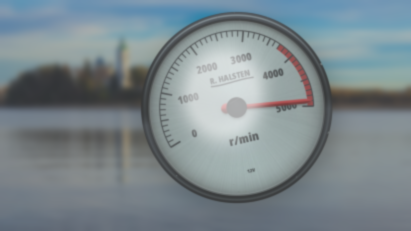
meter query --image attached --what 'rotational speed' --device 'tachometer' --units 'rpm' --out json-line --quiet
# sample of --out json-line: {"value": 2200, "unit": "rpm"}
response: {"value": 4900, "unit": "rpm"}
